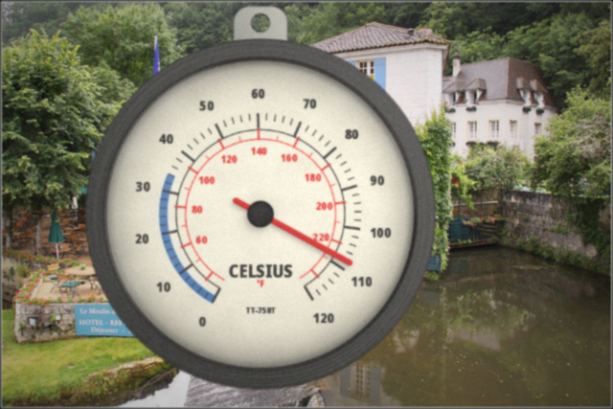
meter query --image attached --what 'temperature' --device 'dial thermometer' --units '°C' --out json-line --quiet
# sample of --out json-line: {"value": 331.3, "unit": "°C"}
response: {"value": 108, "unit": "°C"}
